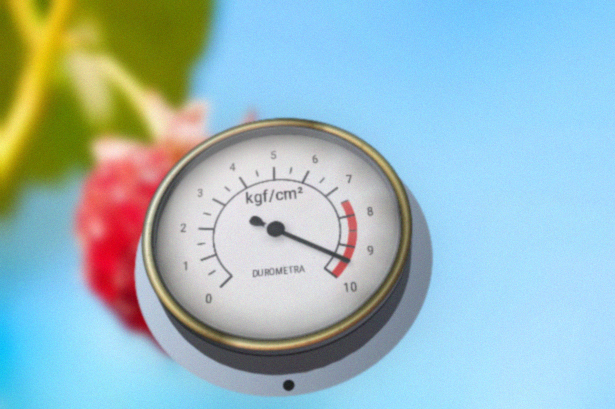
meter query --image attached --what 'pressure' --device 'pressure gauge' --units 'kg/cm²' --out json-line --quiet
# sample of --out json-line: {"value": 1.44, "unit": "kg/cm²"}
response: {"value": 9.5, "unit": "kg/cm²"}
